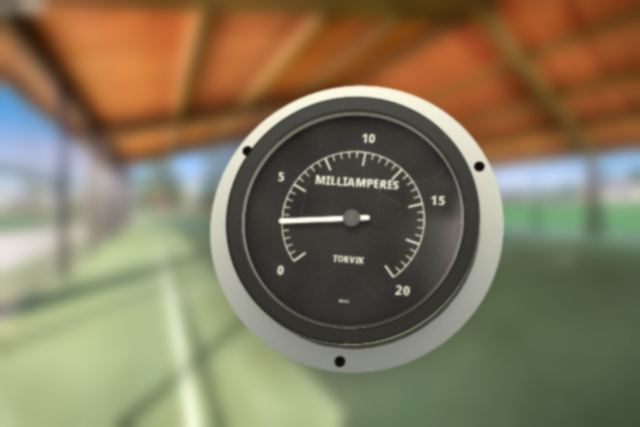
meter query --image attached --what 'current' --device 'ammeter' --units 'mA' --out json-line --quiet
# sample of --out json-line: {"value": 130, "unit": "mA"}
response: {"value": 2.5, "unit": "mA"}
